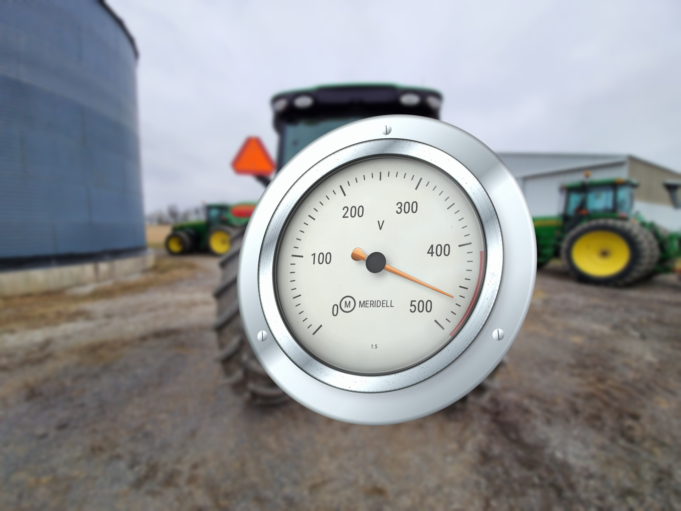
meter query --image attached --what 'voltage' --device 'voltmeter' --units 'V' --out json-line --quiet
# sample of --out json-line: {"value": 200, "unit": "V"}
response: {"value": 465, "unit": "V"}
